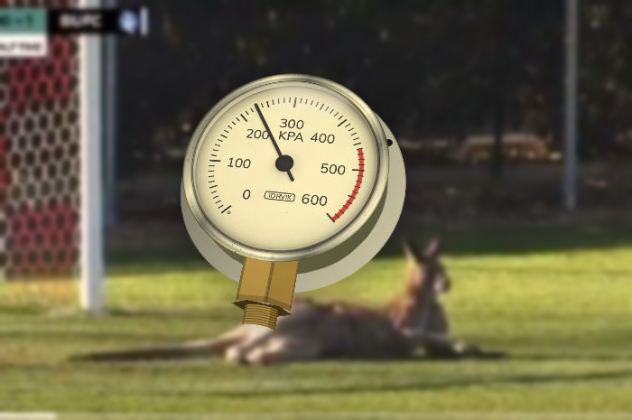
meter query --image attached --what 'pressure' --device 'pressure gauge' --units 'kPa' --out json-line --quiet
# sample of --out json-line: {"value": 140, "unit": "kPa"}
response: {"value": 230, "unit": "kPa"}
